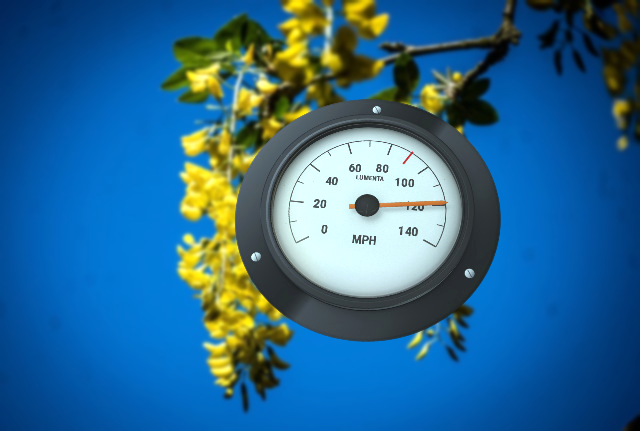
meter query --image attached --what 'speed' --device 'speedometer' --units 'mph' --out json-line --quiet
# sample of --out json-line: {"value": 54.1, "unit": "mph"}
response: {"value": 120, "unit": "mph"}
